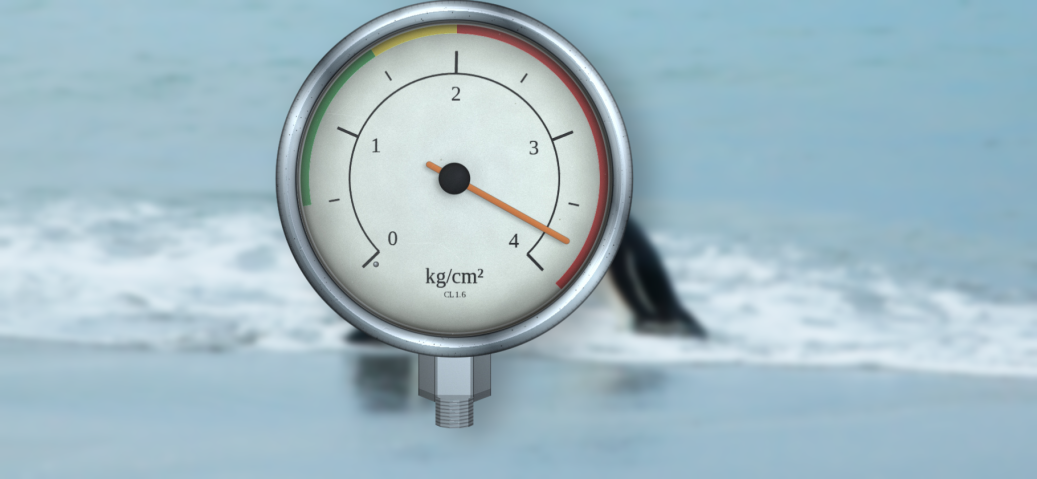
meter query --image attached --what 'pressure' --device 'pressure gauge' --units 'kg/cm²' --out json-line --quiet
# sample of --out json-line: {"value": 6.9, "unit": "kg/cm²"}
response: {"value": 3.75, "unit": "kg/cm²"}
